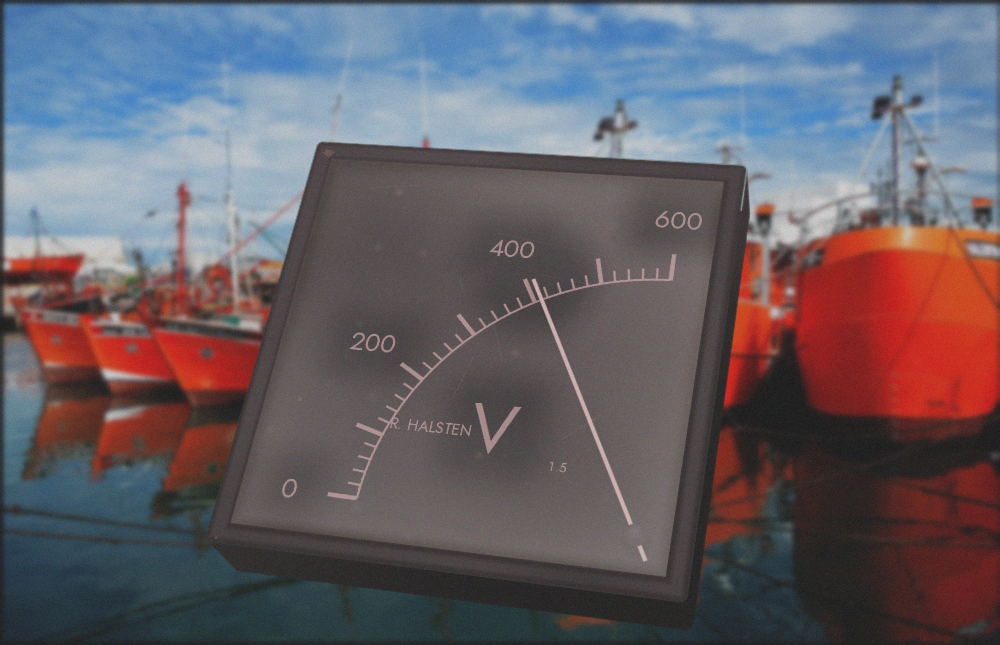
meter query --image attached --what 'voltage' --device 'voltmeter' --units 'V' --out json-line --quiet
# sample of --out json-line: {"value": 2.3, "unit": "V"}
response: {"value": 410, "unit": "V"}
